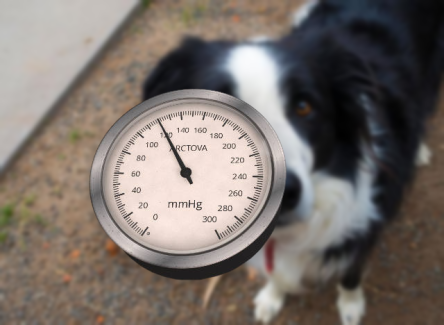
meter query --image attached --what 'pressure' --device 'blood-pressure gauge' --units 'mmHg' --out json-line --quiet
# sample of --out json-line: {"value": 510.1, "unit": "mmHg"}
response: {"value": 120, "unit": "mmHg"}
